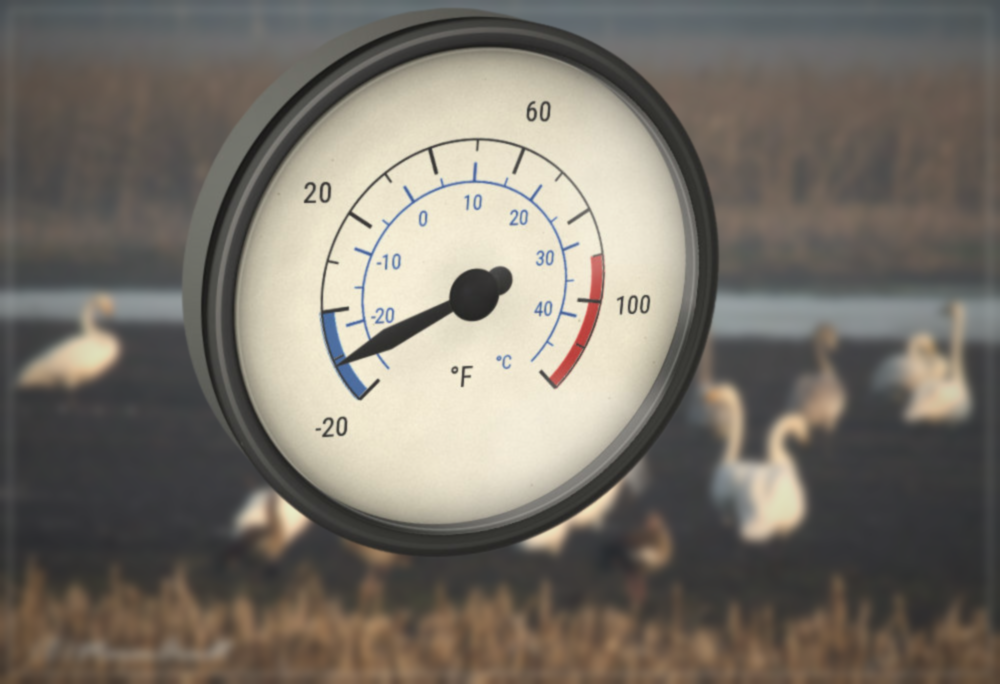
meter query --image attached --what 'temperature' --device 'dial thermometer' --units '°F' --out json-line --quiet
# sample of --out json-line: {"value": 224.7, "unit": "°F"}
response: {"value": -10, "unit": "°F"}
